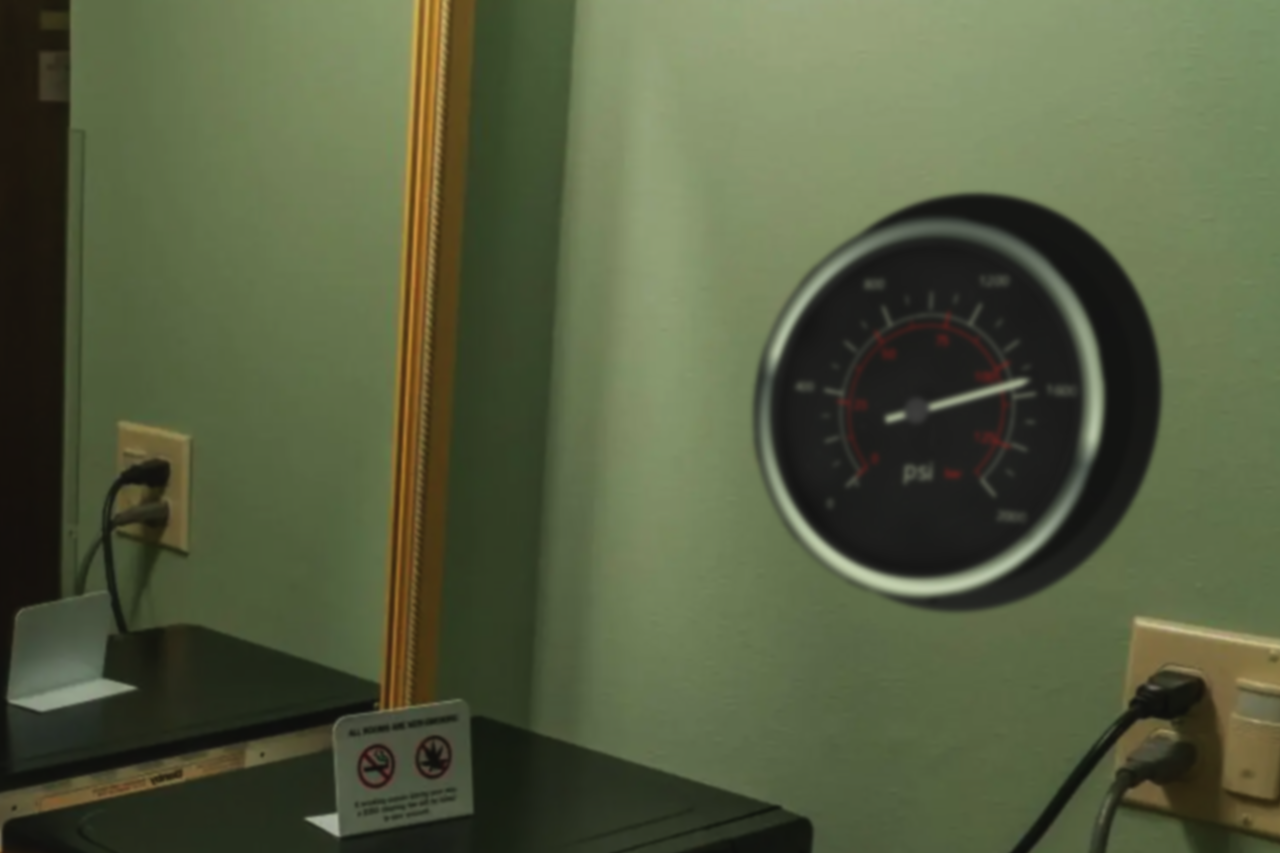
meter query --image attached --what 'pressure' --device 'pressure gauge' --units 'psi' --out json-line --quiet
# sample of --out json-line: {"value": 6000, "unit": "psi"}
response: {"value": 1550, "unit": "psi"}
